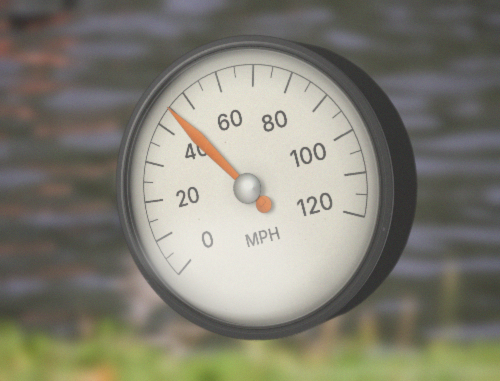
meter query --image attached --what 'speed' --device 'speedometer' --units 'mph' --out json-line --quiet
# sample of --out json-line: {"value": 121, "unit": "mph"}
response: {"value": 45, "unit": "mph"}
